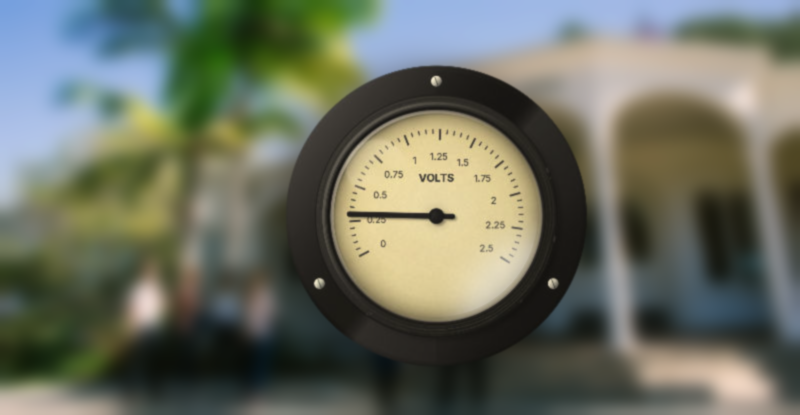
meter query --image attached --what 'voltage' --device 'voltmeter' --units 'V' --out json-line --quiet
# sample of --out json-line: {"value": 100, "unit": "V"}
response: {"value": 0.3, "unit": "V"}
